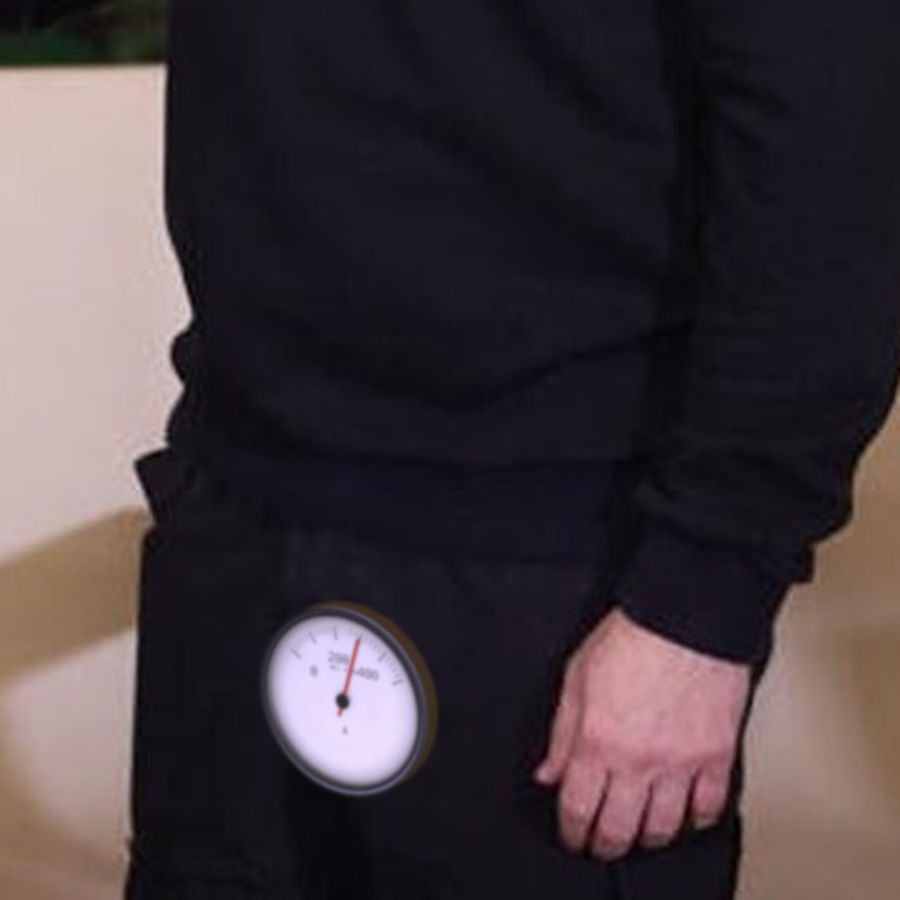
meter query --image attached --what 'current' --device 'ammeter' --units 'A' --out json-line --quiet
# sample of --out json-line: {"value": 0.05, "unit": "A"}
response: {"value": 300, "unit": "A"}
